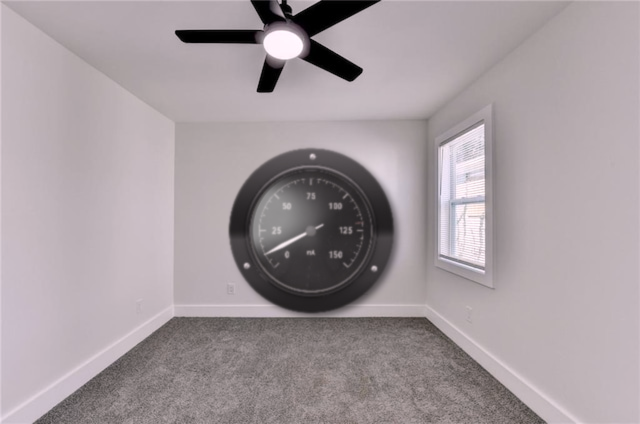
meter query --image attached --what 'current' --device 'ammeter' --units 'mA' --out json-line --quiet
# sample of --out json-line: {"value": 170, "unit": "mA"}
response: {"value": 10, "unit": "mA"}
